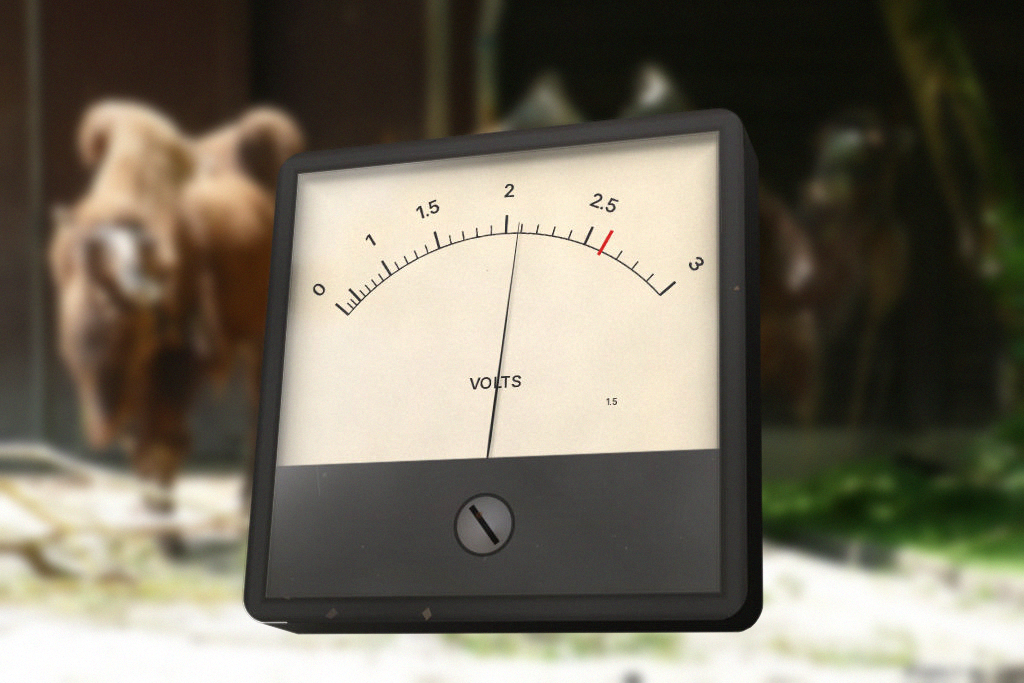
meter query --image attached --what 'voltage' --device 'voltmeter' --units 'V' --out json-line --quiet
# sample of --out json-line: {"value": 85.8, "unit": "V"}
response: {"value": 2.1, "unit": "V"}
